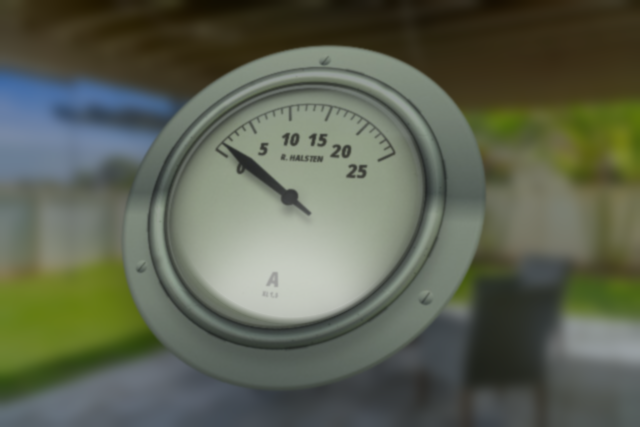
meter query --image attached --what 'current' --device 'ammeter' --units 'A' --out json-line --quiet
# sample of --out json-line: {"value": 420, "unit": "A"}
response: {"value": 1, "unit": "A"}
